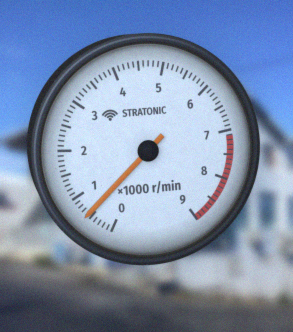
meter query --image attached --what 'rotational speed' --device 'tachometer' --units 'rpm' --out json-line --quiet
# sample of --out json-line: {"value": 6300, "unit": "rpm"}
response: {"value": 600, "unit": "rpm"}
